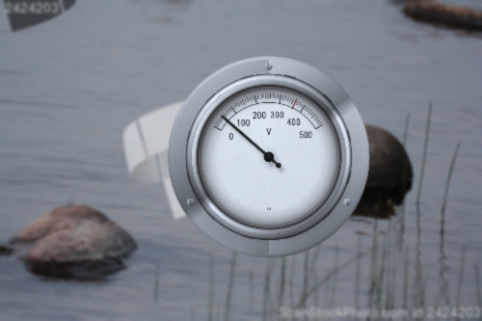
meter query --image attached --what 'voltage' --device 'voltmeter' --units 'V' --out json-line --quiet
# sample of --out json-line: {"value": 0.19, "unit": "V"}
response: {"value": 50, "unit": "V"}
